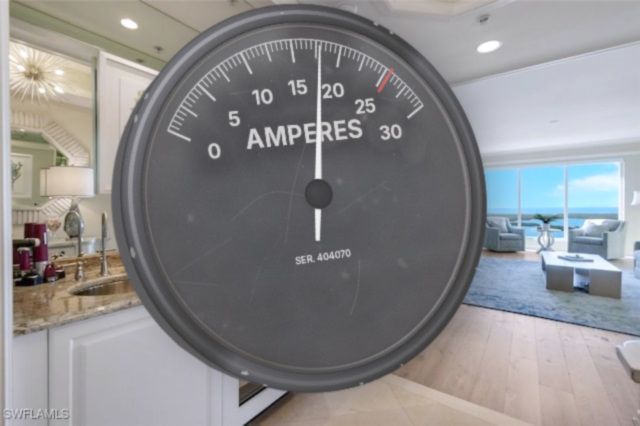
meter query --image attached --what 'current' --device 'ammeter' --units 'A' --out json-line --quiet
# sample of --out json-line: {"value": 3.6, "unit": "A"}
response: {"value": 17.5, "unit": "A"}
